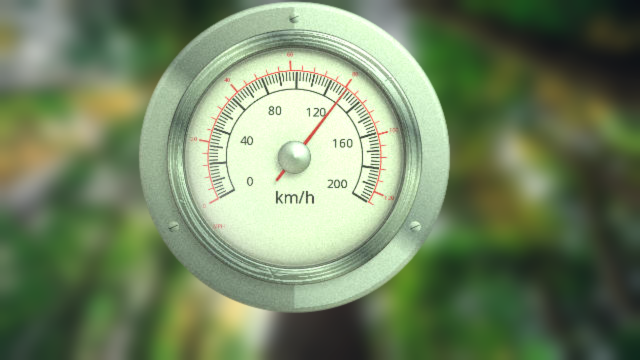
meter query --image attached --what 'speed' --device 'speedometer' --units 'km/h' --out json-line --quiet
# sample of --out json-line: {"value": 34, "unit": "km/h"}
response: {"value": 130, "unit": "km/h"}
